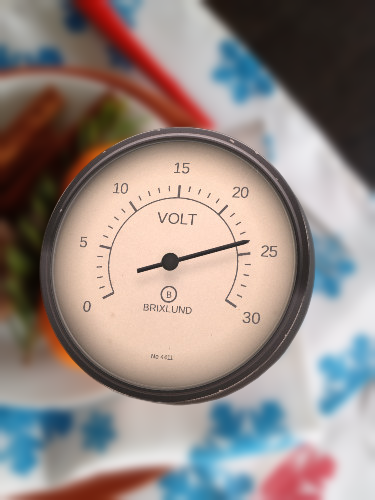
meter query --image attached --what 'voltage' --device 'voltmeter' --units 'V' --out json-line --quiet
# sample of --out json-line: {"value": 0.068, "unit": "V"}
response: {"value": 24, "unit": "V"}
